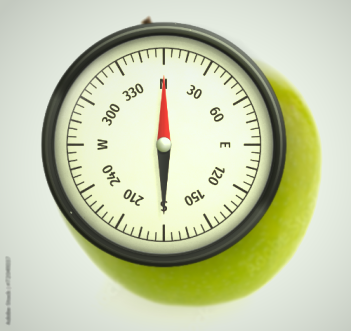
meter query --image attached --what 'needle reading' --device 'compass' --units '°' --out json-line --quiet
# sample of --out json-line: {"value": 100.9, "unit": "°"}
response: {"value": 0, "unit": "°"}
